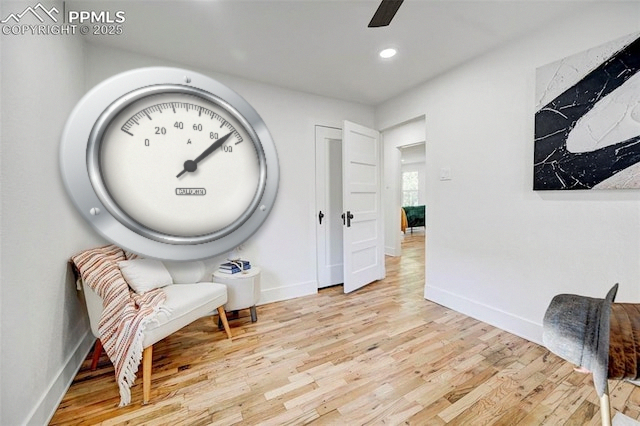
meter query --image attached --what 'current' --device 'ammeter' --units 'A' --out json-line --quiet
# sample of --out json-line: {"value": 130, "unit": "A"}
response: {"value": 90, "unit": "A"}
